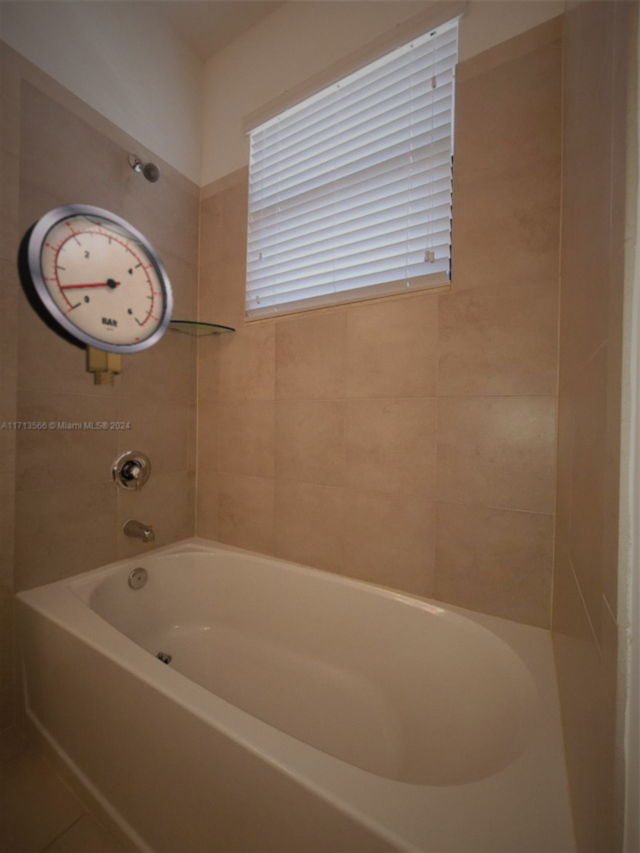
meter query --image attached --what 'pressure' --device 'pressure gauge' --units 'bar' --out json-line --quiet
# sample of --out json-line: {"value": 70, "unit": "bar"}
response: {"value": 0.5, "unit": "bar"}
